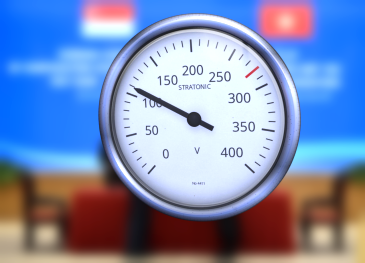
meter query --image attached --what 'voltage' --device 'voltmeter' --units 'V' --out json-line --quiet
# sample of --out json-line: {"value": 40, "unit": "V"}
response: {"value": 110, "unit": "V"}
